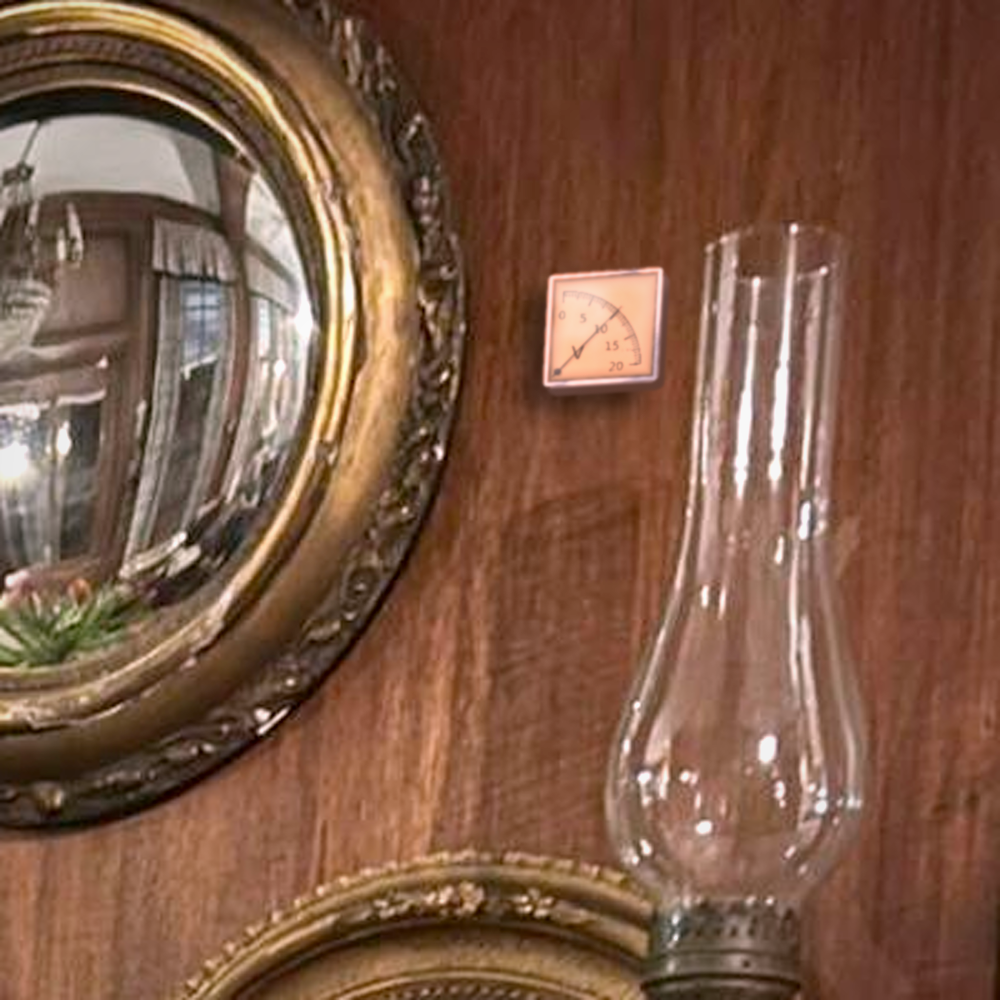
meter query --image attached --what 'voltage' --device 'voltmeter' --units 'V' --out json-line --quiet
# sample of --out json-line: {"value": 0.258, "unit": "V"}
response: {"value": 10, "unit": "V"}
